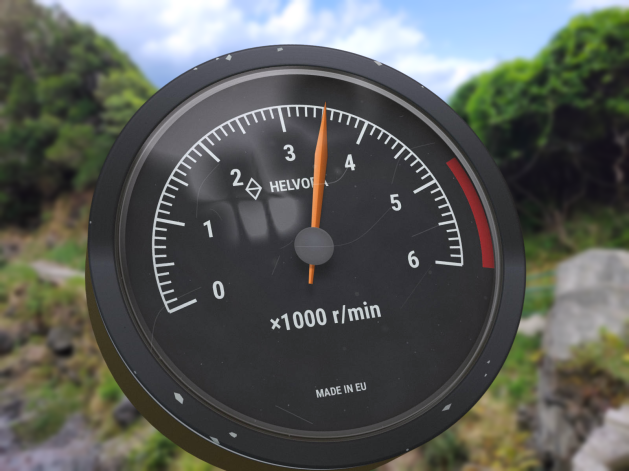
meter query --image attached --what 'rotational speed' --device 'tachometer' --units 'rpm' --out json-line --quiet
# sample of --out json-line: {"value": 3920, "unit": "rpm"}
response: {"value": 3500, "unit": "rpm"}
